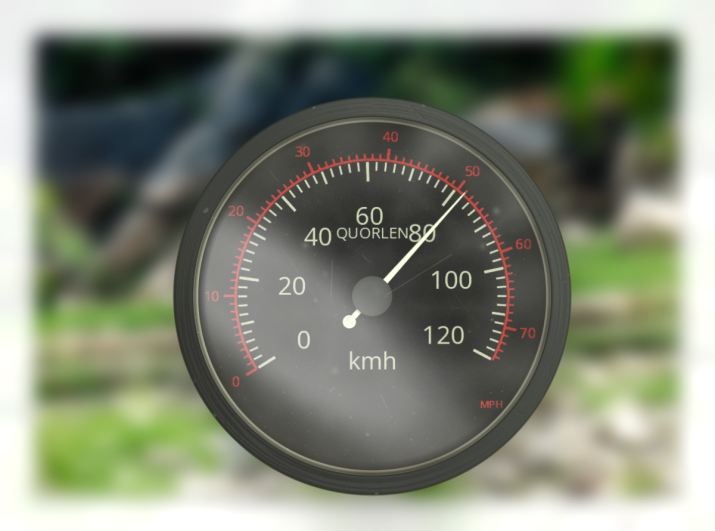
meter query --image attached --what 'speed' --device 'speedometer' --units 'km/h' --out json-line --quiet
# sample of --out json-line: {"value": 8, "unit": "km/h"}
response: {"value": 82, "unit": "km/h"}
